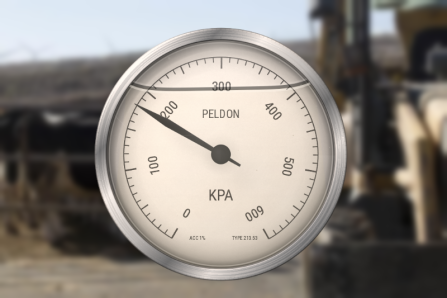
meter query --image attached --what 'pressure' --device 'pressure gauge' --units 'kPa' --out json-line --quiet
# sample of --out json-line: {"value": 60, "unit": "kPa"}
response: {"value": 180, "unit": "kPa"}
